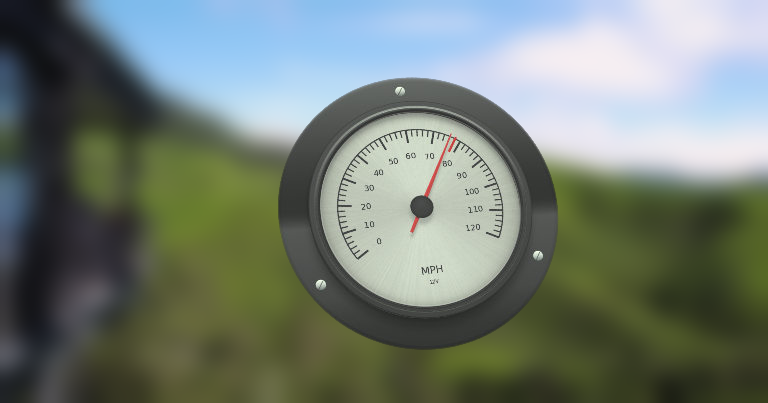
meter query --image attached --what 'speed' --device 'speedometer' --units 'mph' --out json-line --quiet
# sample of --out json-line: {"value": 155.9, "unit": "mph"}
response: {"value": 76, "unit": "mph"}
